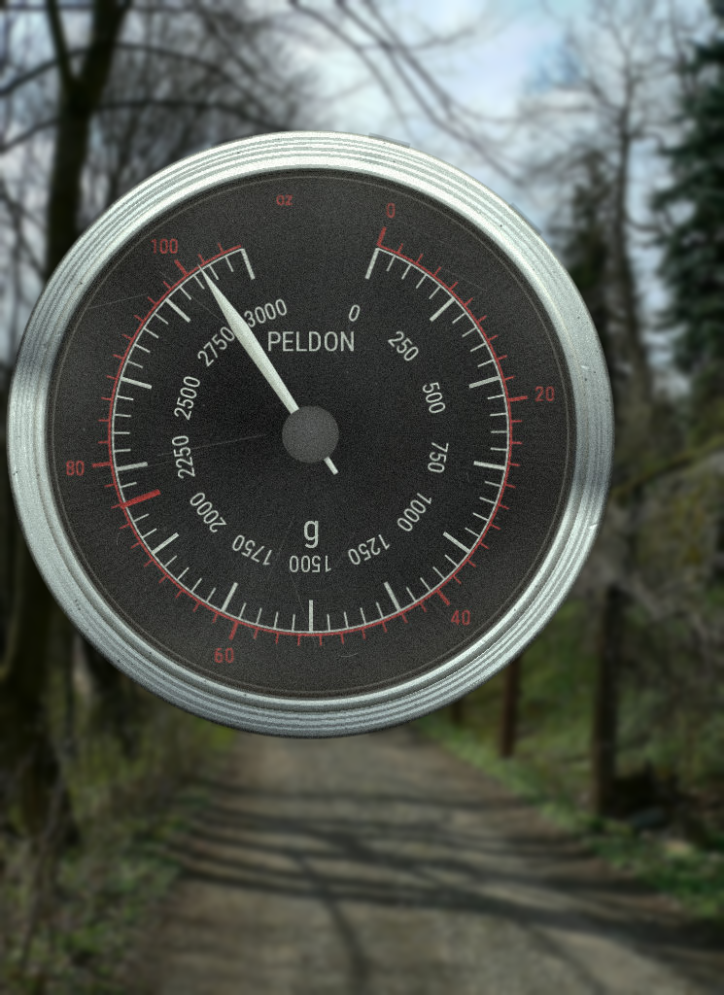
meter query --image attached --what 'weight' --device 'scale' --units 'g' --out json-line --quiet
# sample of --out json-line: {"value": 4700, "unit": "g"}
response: {"value": 2875, "unit": "g"}
